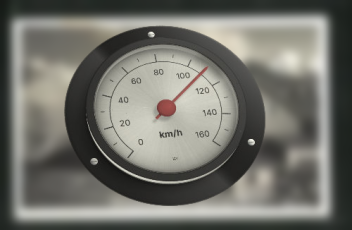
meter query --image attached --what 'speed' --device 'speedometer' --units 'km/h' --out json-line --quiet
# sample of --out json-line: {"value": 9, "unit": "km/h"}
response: {"value": 110, "unit": "km/h"}
